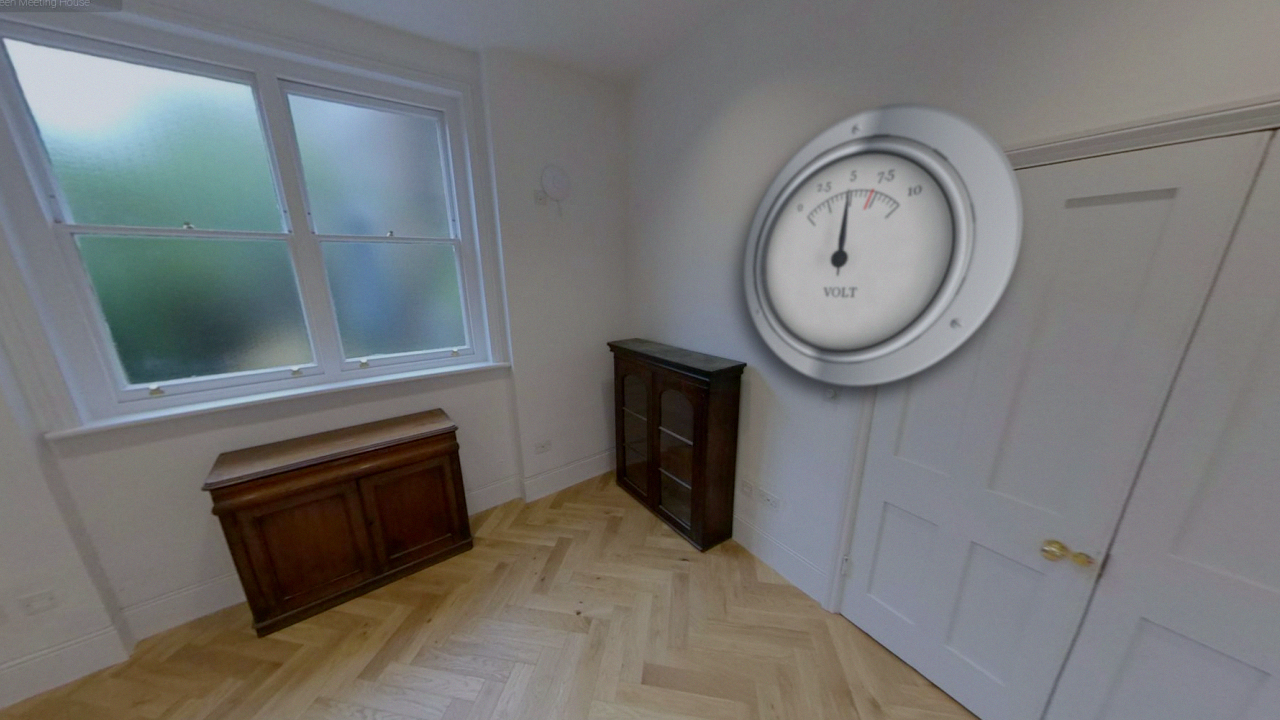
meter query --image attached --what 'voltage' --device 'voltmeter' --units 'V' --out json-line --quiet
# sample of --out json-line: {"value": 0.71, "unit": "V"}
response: {"value": 5, "unit": "V"}
